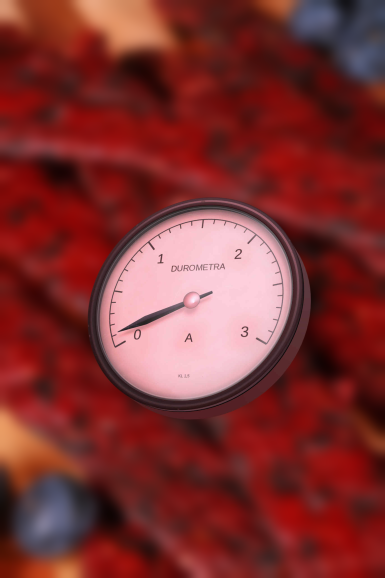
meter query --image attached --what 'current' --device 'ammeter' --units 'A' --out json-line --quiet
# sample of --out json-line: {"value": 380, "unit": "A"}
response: {"value": 0.1, "unit": "A"}
